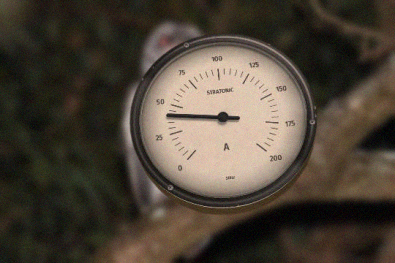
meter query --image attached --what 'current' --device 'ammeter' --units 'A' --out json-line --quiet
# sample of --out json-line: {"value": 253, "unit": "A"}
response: {"value": 40, "unit": "A"}
